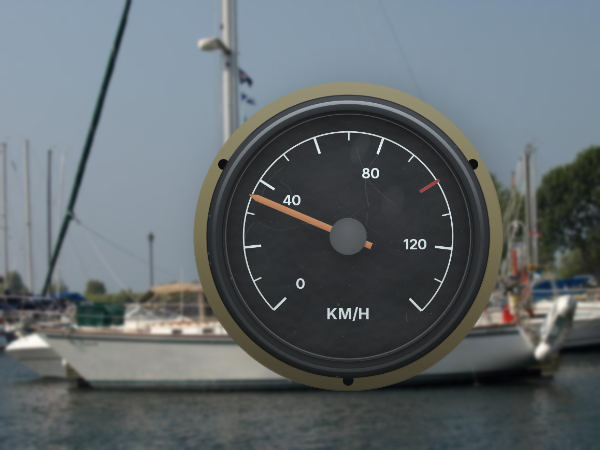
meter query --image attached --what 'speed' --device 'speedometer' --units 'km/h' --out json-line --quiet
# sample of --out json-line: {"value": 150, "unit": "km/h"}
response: {"value": 35, "unit": "km/h"}
